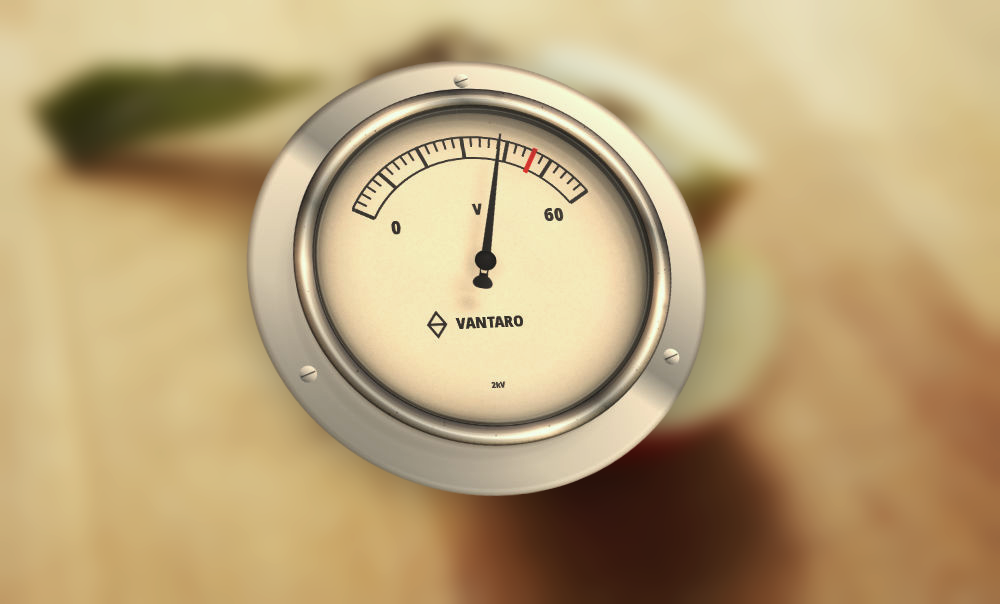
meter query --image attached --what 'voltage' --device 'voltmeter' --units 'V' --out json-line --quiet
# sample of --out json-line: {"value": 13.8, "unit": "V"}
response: {"value": 38, "unit": "V"}
